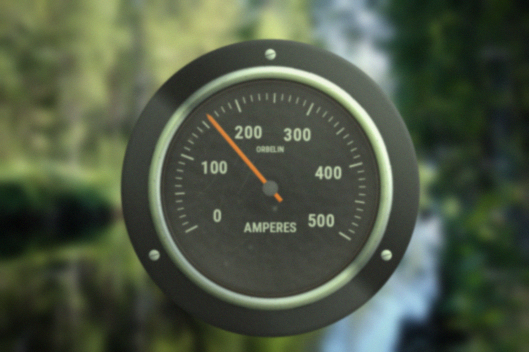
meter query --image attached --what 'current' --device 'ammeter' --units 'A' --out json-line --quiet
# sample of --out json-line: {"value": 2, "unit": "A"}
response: {"value": 160, "unit": "A"}
